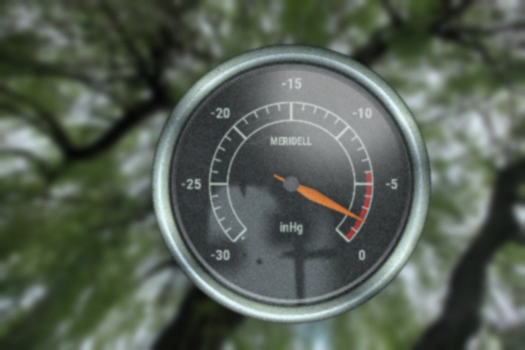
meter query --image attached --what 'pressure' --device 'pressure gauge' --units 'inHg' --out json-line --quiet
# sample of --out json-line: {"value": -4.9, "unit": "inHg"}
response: {"value": -2, "unit": "inHg"}
